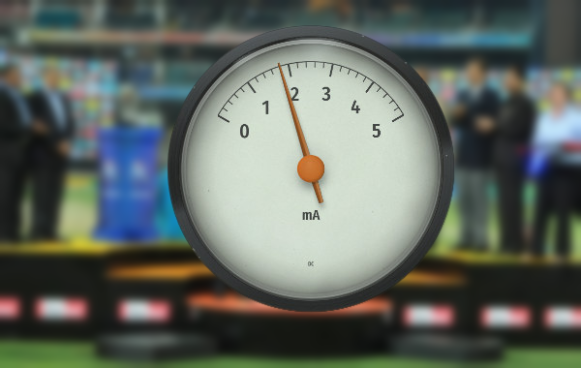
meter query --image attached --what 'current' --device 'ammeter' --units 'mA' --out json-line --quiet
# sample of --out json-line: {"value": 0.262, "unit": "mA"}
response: {"value": 1.8, "unit": "mA"}
